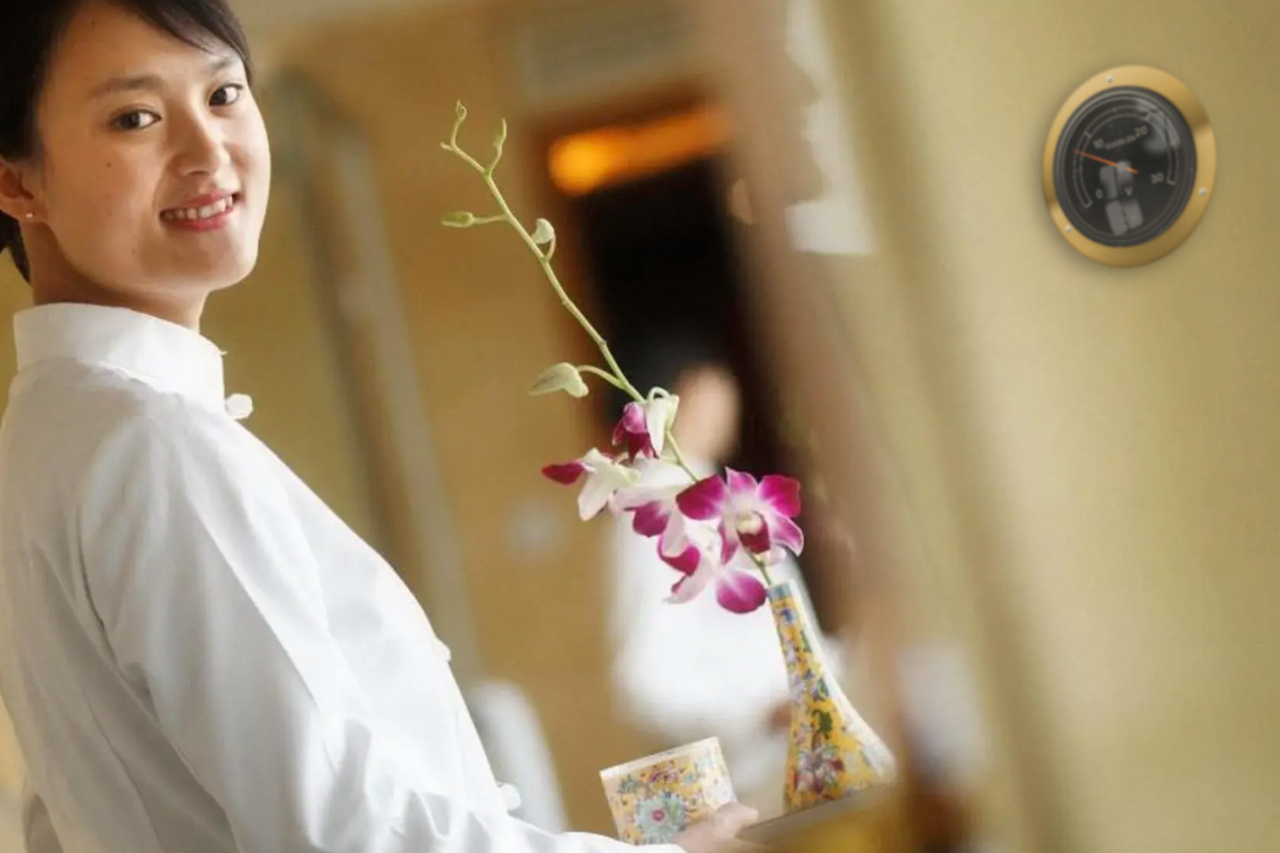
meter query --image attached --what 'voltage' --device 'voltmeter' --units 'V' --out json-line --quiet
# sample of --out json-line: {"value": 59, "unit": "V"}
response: {"value": 7.5, "unit": "V"}
